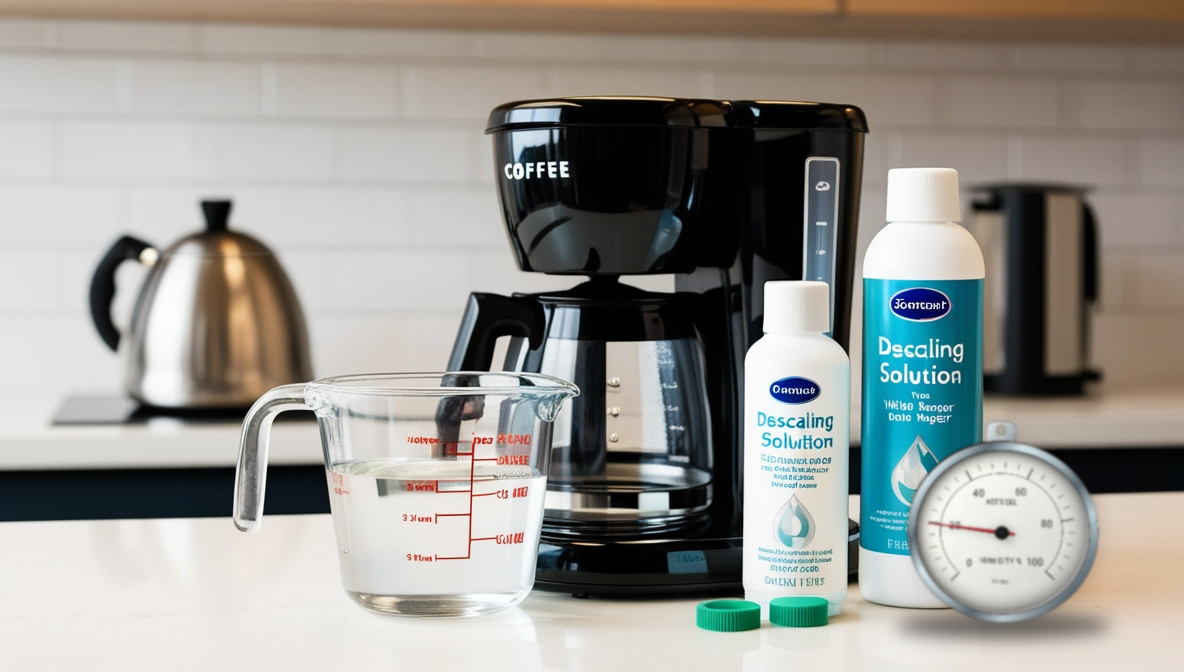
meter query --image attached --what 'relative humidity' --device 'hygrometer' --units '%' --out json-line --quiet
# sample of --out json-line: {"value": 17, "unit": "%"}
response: {"value": 20, "unit": "%"}
